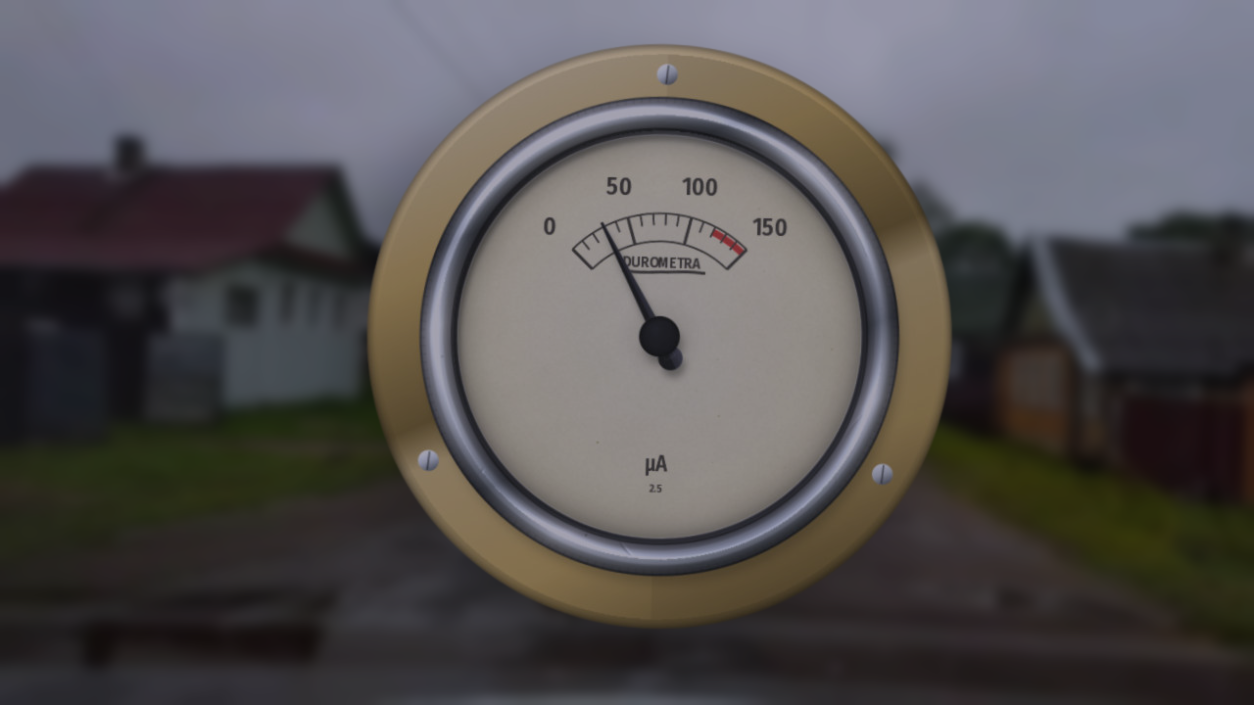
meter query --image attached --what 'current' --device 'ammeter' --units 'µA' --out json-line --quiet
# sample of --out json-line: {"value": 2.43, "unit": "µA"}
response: {"value": 30, "unit": "µA"}
